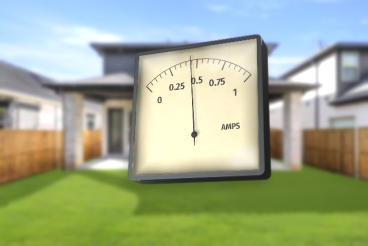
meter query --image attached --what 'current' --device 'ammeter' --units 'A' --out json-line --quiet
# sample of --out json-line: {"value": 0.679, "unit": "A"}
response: {"value": 0.45, "unit": "A"}
